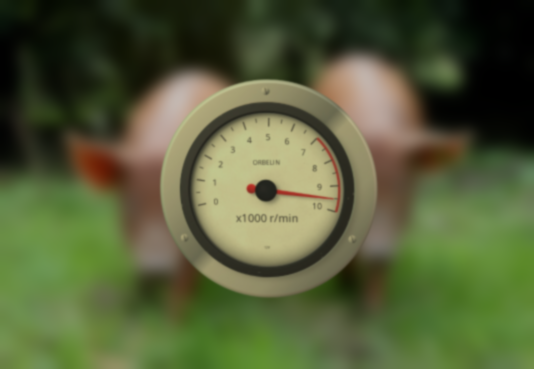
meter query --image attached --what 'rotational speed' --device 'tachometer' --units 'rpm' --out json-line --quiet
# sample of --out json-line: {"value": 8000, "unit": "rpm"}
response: {"value": 9500, "unit": "rpm"}
